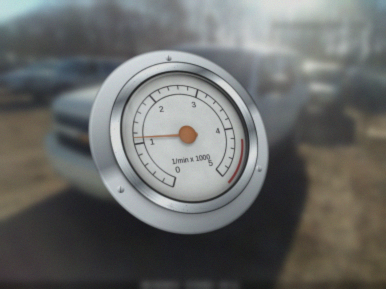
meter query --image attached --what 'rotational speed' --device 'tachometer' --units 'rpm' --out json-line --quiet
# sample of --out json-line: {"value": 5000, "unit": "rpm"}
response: {"value": 1100, "unit": "rpm"}
